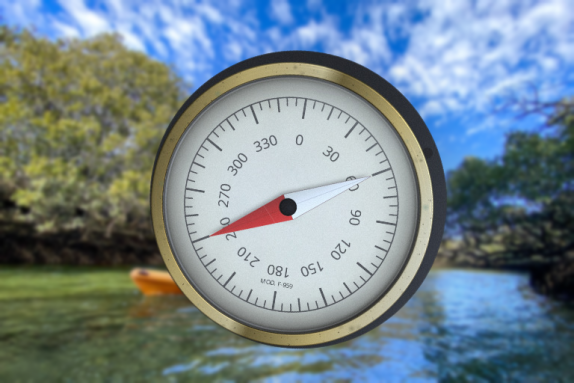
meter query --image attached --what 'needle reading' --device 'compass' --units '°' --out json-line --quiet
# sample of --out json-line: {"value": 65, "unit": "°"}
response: {"value": 240, "unit": "°"}
